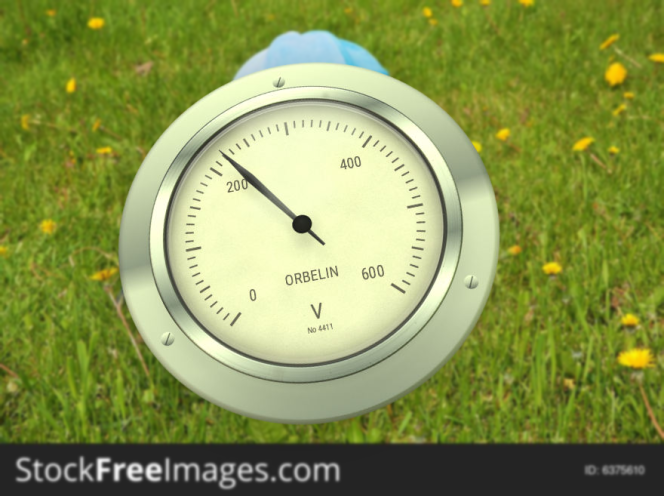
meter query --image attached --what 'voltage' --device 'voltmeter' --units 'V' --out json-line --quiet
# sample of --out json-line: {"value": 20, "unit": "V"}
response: {"value": 220, "unit": "V"}
